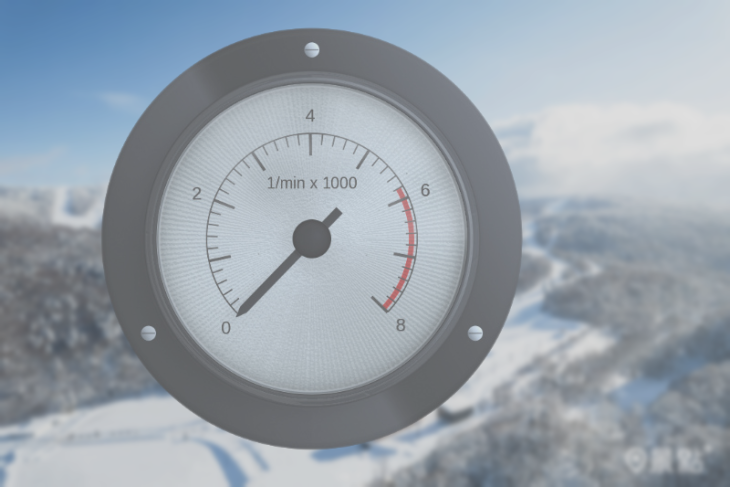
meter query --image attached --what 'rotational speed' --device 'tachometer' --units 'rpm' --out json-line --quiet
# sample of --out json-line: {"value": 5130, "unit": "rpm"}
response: {"value": 0, "unit": "rpm"}
